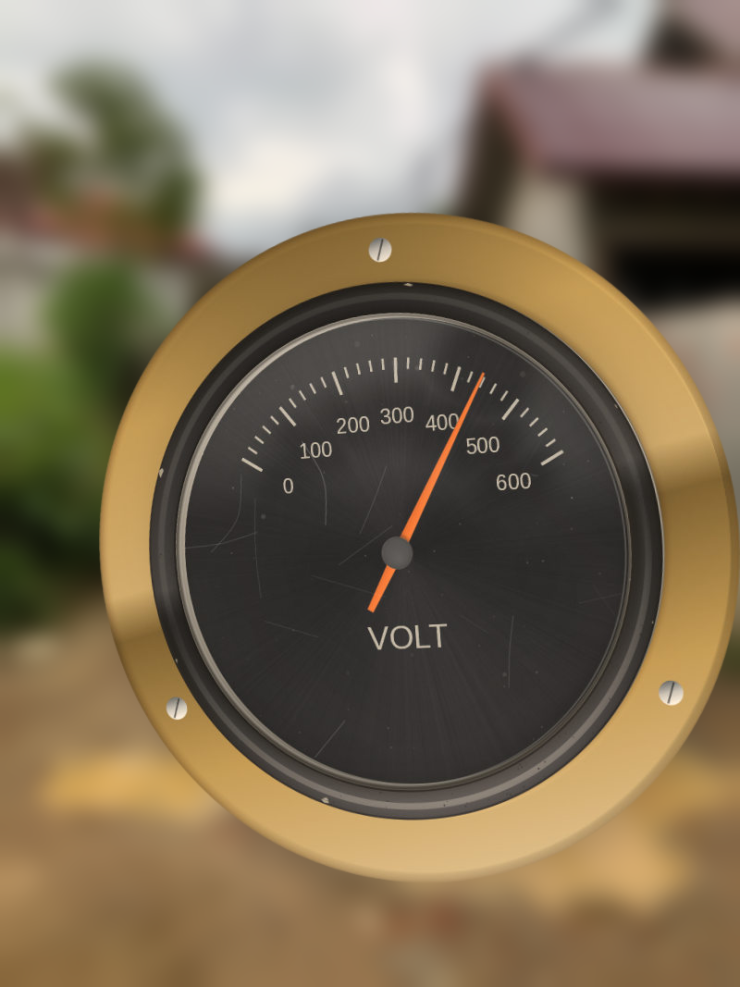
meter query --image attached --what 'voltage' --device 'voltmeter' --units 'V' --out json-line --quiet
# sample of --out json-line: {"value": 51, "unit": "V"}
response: {"value": 440, "unit": "V"}
